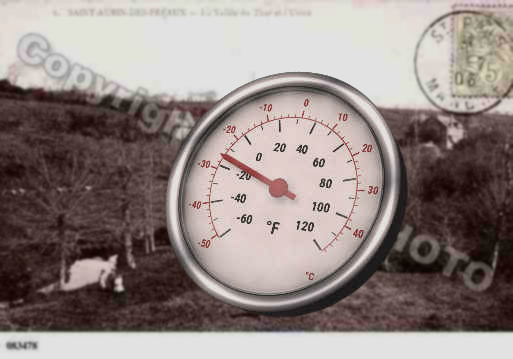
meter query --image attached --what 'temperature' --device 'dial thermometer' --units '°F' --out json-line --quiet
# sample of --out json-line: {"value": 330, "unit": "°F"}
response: {"value": -15, "unit": "°F"}
